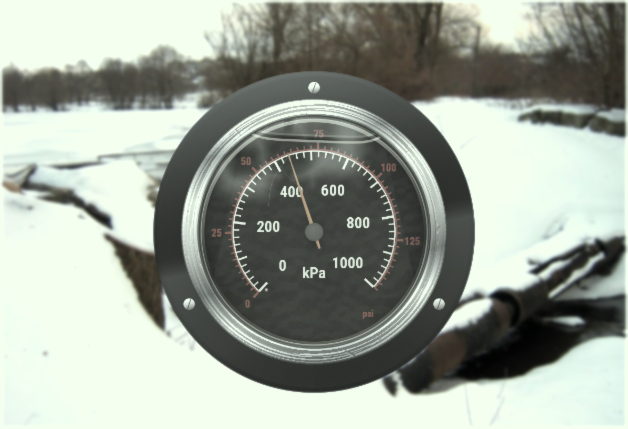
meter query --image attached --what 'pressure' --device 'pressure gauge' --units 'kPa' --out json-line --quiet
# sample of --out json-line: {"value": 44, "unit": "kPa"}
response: {"value": 440, "unit": "kPa"}
